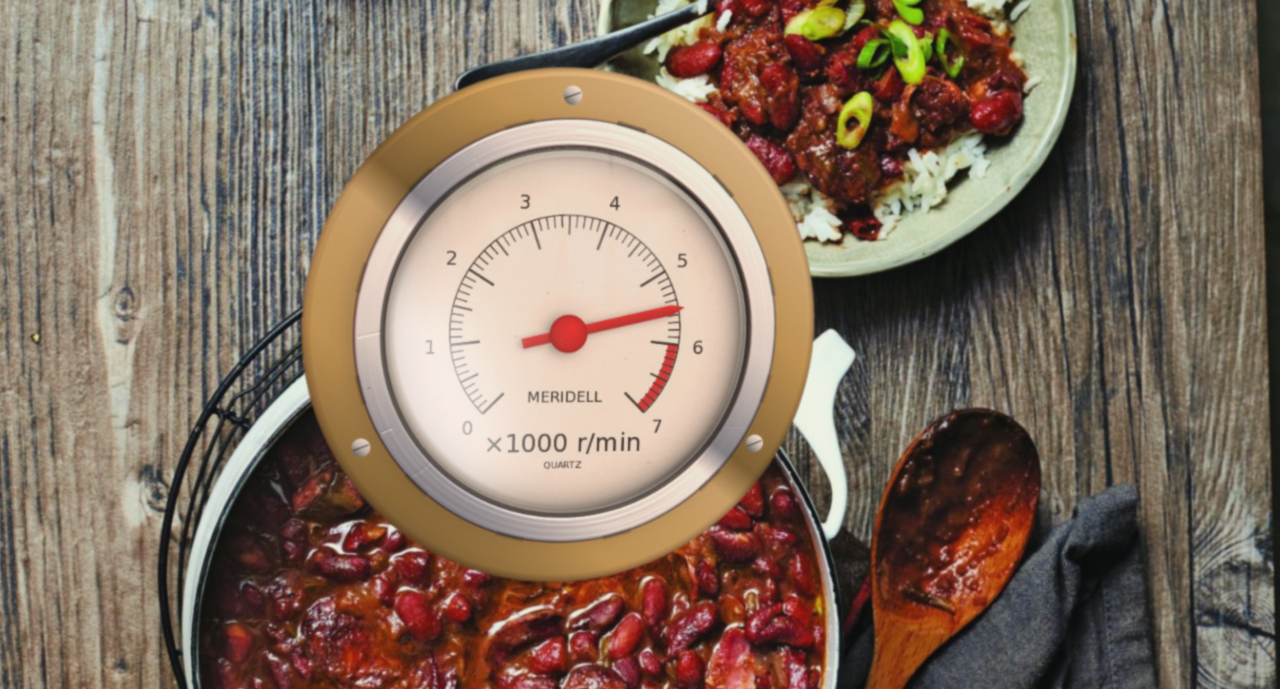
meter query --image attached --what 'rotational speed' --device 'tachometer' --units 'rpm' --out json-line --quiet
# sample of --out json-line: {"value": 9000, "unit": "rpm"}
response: {"value": 5500, "unit": "rpm"}
